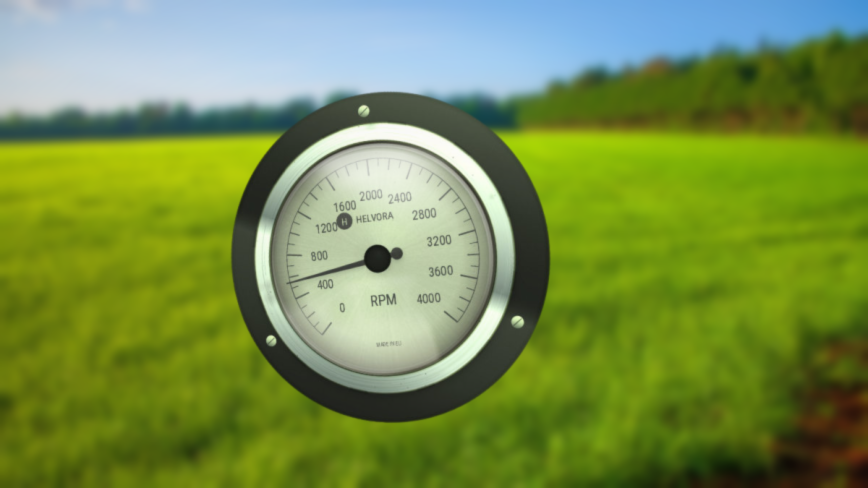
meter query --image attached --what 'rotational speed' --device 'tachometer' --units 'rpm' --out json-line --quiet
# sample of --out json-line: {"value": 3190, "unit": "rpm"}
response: {"value": 550, "unit": "rpm"}
